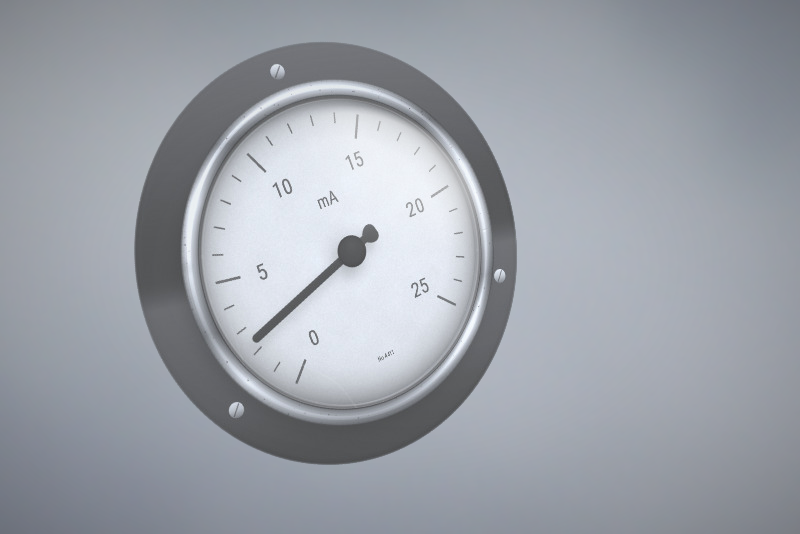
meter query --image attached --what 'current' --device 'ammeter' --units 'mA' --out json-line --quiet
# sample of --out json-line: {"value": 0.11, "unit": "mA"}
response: {"value": 2.5, "unit": "mA"}
